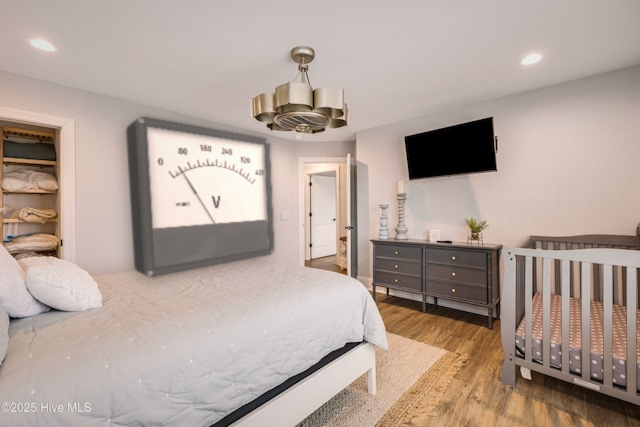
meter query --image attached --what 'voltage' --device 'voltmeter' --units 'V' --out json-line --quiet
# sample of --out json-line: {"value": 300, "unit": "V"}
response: {"value": 40, "unit": "V"}
